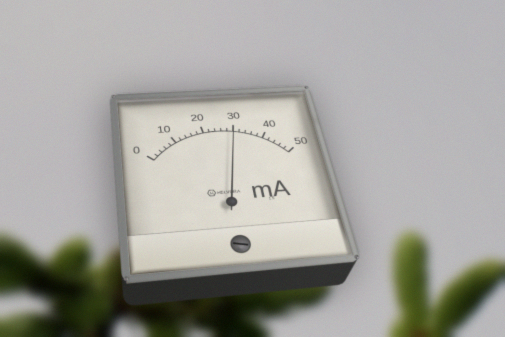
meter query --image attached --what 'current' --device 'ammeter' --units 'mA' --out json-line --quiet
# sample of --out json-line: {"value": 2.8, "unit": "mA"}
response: {"value": 30, "unit": "mA"}
